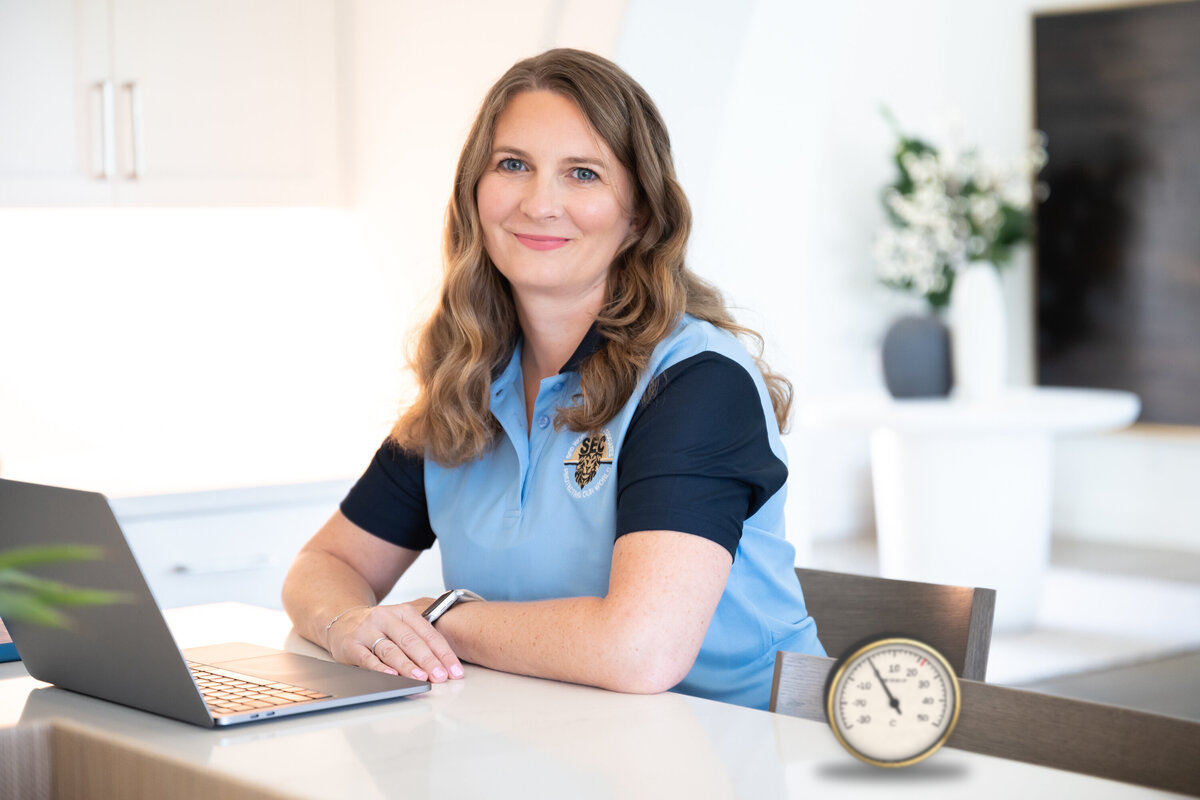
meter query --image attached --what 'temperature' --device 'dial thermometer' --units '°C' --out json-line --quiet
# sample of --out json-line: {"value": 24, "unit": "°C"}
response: {"value": 0, "unit": "°C"}
